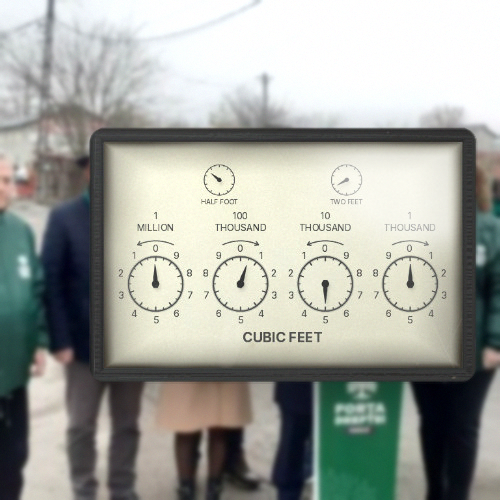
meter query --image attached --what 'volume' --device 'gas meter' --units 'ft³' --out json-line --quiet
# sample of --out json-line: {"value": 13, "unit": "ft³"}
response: {"value": 5000, "unit": "ft³"}
